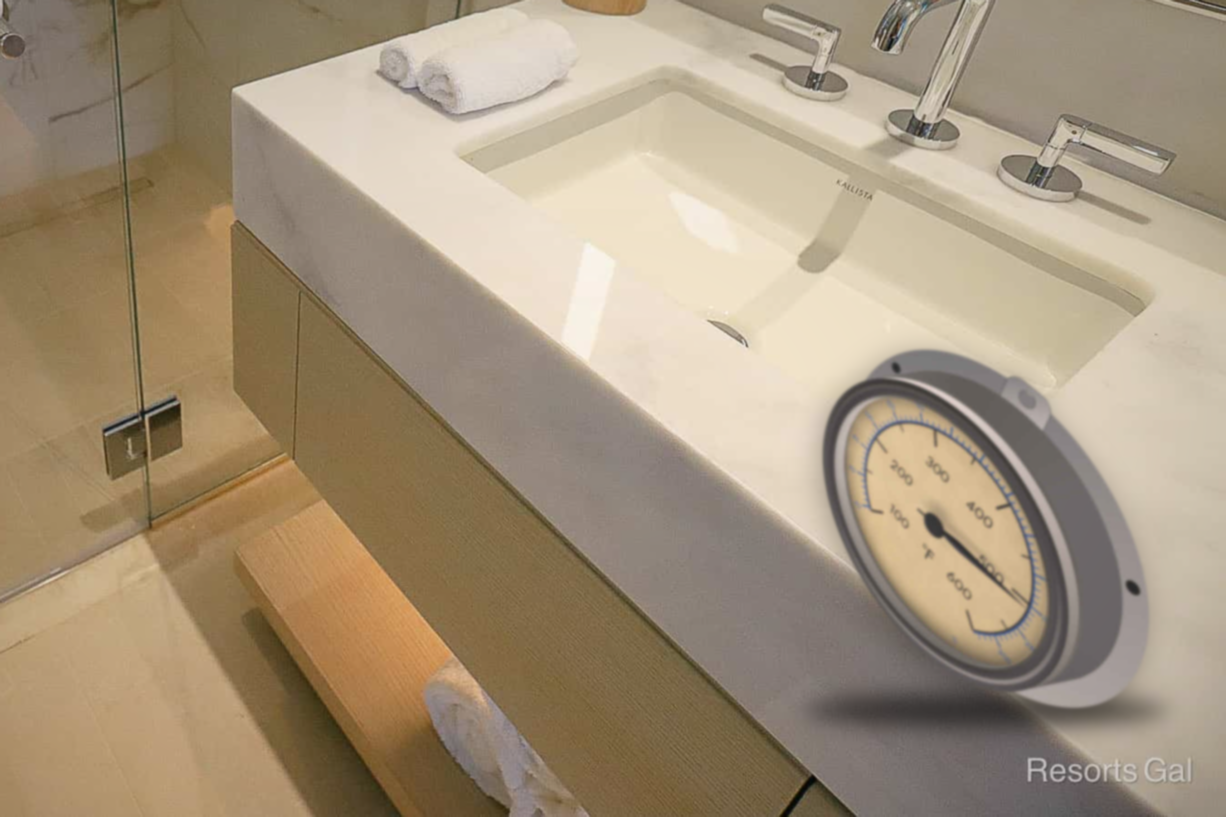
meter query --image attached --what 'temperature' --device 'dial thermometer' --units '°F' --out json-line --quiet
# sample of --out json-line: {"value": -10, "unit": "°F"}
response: {"value": 500, "unit": "°F"}
